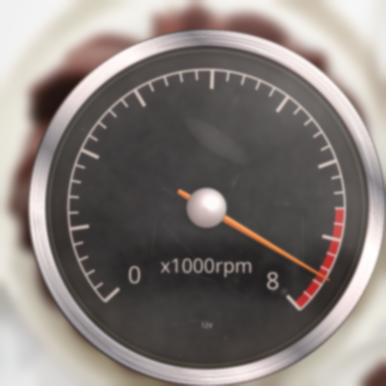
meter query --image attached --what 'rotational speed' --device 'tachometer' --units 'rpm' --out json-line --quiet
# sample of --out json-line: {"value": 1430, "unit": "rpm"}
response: {"value": 7500, "unit": "rpm"}
